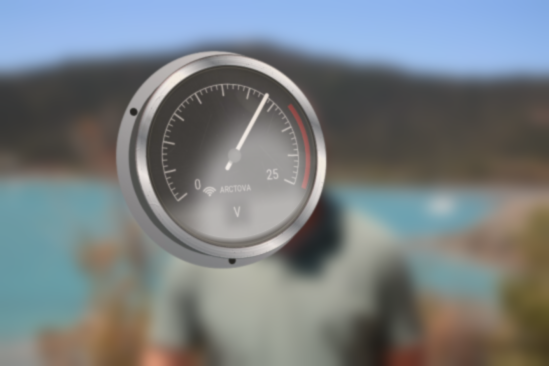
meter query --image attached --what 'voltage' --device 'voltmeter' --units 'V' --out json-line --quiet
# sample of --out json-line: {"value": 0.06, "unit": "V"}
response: {"value": 16.5, "unit": "V"}
